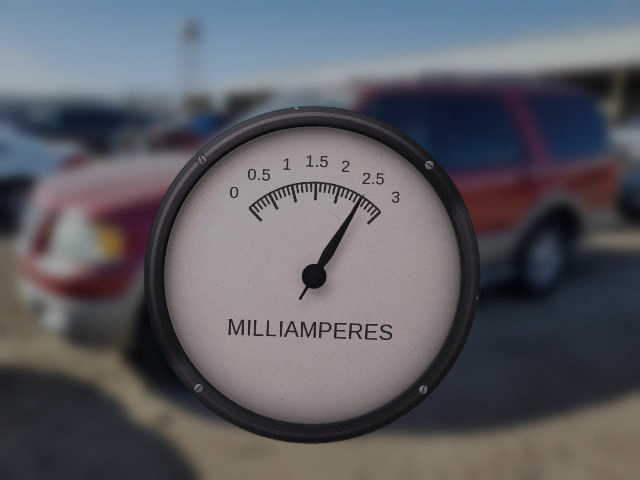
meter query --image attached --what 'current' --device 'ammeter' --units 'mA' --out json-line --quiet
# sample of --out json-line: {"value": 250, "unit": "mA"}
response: {"value": 2.5, "unit": "mA"}
